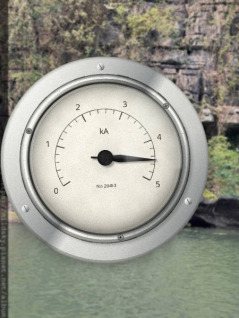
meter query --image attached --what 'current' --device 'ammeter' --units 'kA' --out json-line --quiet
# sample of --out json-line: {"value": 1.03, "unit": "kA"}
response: {"value": 4.5, "unit": "kA"}
